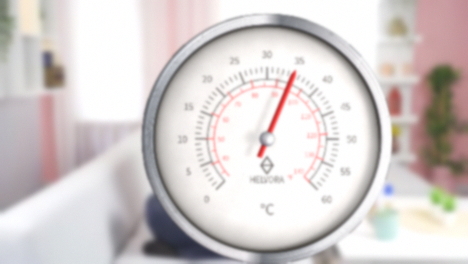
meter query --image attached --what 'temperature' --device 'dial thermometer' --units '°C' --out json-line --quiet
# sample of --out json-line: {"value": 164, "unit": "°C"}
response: {"value": 35, "unit": "°C"}
